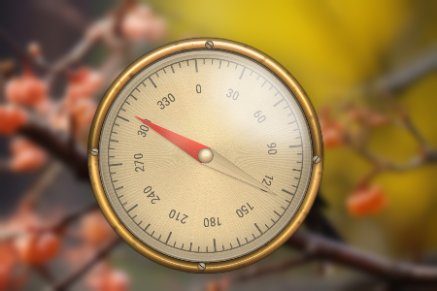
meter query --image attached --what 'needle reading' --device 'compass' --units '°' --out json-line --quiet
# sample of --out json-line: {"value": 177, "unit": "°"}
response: {"value": 305, "unit": "°"}
